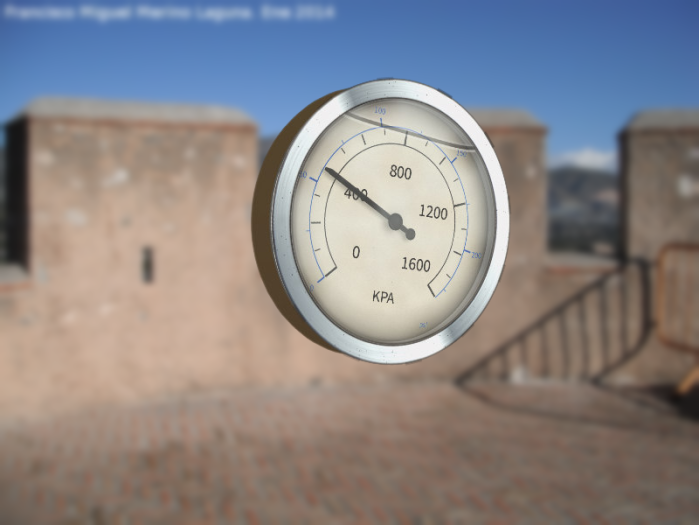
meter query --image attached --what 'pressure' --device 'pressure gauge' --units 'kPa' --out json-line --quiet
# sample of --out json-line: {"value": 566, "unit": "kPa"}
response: {"value": 400, "unit": "kPa"}
